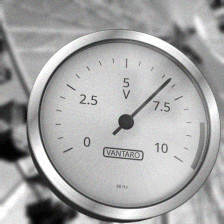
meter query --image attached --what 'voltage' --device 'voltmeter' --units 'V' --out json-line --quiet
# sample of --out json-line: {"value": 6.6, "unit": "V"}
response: {"value": 6.75, "unit": "V"}
